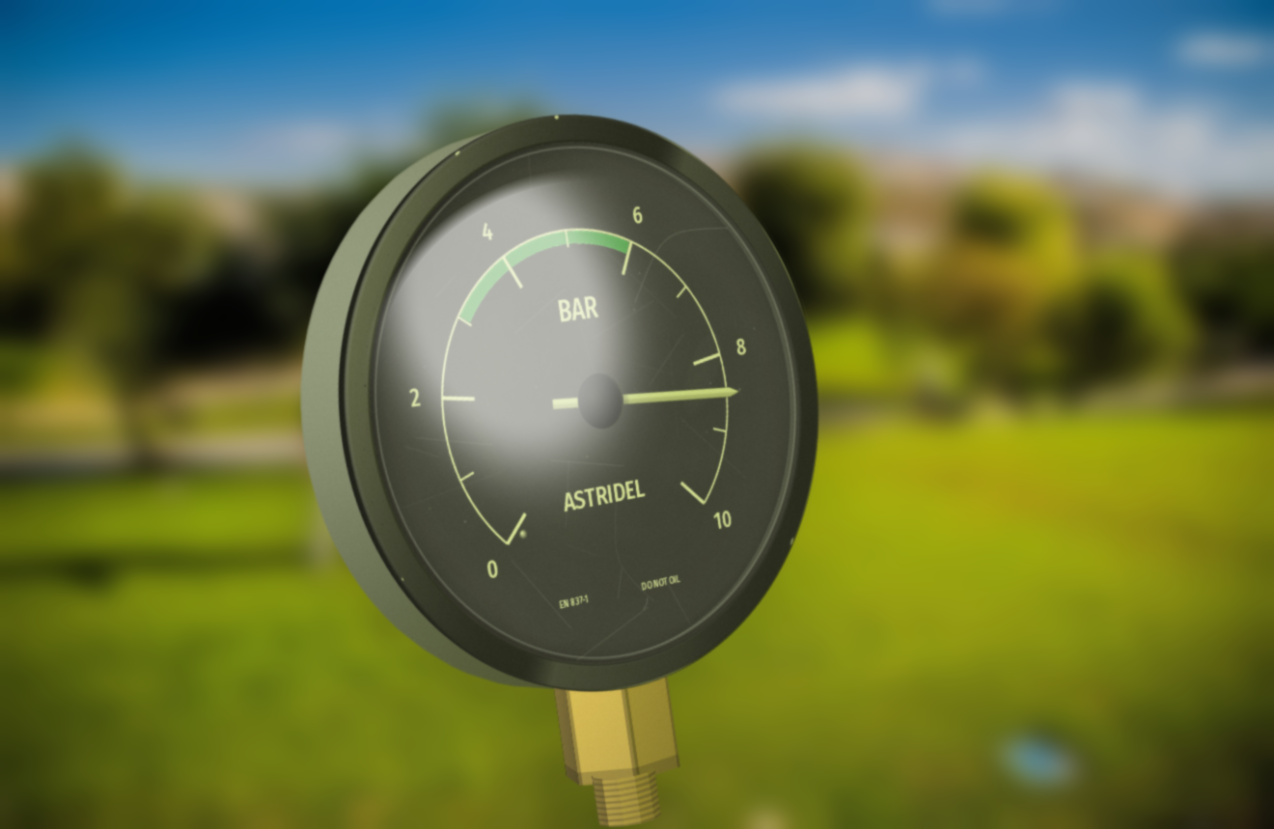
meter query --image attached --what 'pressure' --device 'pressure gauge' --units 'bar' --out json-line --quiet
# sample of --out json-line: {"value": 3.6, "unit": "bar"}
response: {"value": 8.5, "unit": "bar"}
